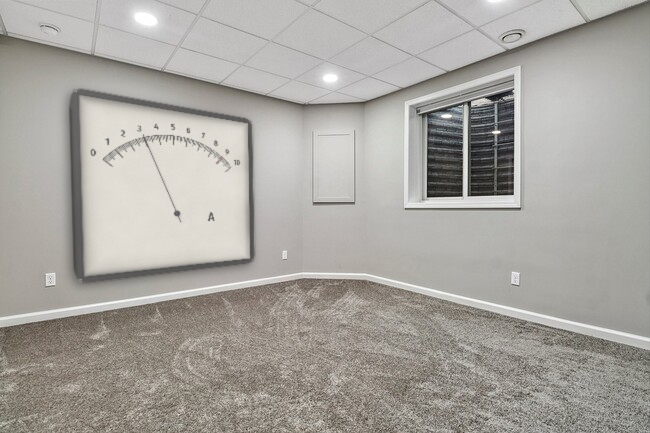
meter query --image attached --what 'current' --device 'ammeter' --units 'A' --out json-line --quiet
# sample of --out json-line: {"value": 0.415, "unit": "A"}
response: {"value": 3, "unit": "A"}
